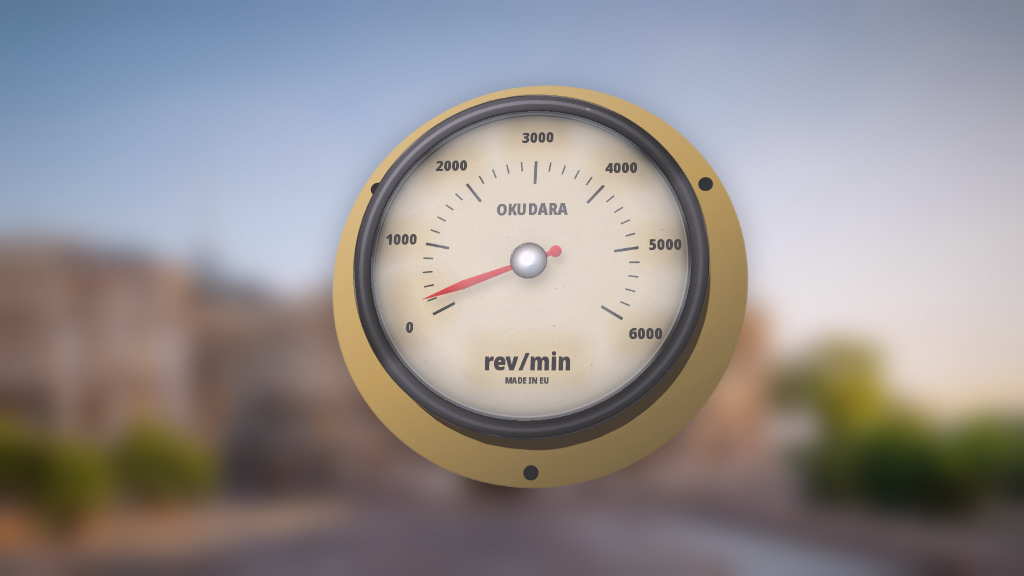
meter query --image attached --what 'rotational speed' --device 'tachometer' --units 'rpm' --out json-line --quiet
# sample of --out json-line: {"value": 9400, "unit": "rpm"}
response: {"value": 200, "unit": "rpm"}
